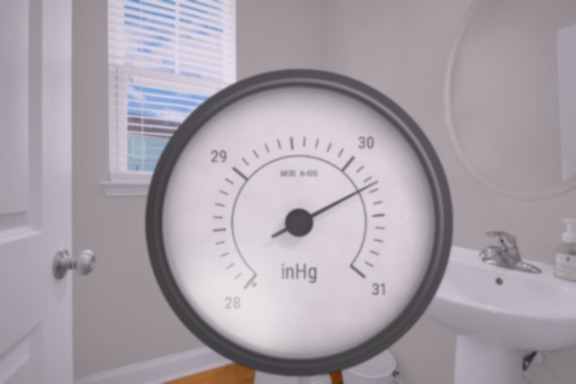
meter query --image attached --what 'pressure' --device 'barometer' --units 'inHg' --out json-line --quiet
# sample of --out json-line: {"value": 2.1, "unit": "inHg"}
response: {"value": 30.25, "unit": "inHg"}
